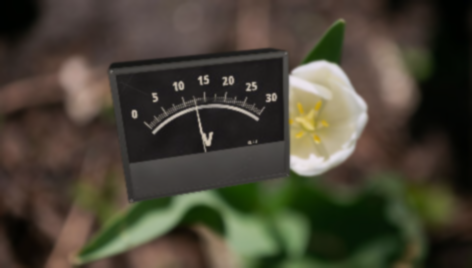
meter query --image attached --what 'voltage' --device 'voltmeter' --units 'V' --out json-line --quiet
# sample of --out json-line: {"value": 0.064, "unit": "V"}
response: {"value": 12.5, "unit": "V"}
